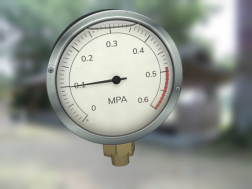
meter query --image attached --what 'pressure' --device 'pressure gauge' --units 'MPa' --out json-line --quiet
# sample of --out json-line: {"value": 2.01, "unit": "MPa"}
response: {"value": 0.1, "unit": "MPa"}
